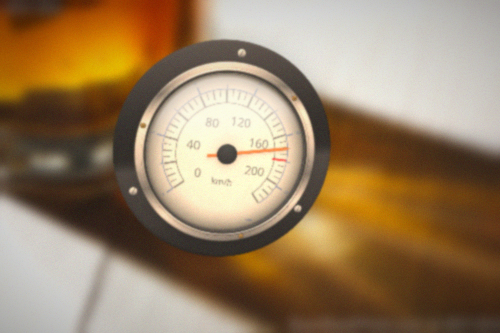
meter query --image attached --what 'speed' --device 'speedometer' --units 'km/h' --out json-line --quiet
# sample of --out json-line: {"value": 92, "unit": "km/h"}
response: {"value": 170, "unit": "km/h"}
